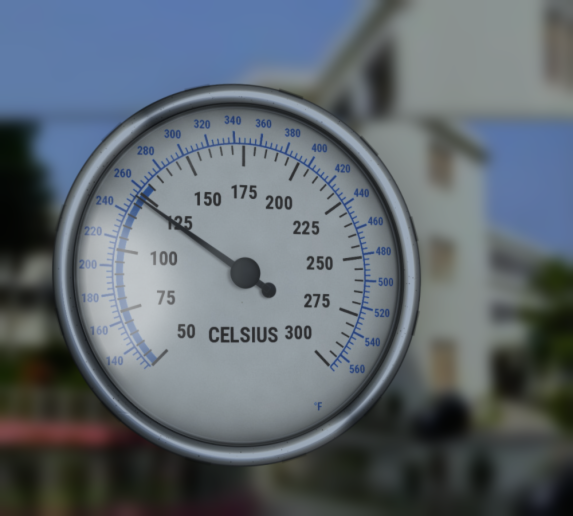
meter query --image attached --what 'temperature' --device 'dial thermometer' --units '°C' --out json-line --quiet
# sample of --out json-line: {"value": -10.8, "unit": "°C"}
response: {"value": 122.5, "unit": "°C"}
